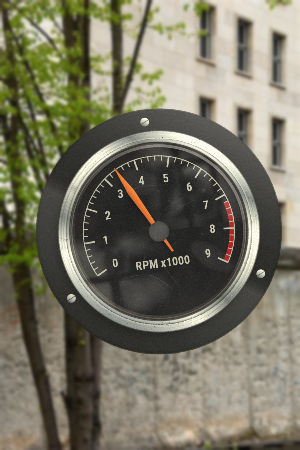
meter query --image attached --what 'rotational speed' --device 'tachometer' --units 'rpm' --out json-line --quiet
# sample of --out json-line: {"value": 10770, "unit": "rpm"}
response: {"value": 3400, "unit": "rpm"}
